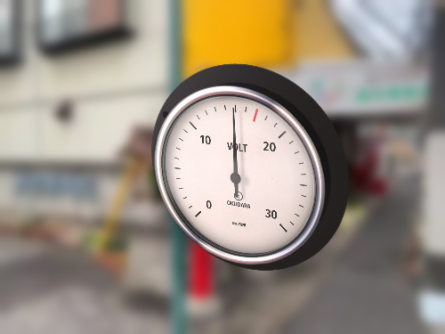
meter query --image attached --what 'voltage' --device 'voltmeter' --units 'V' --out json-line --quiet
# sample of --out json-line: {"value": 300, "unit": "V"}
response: {"value": 15, "unit": "V"}
